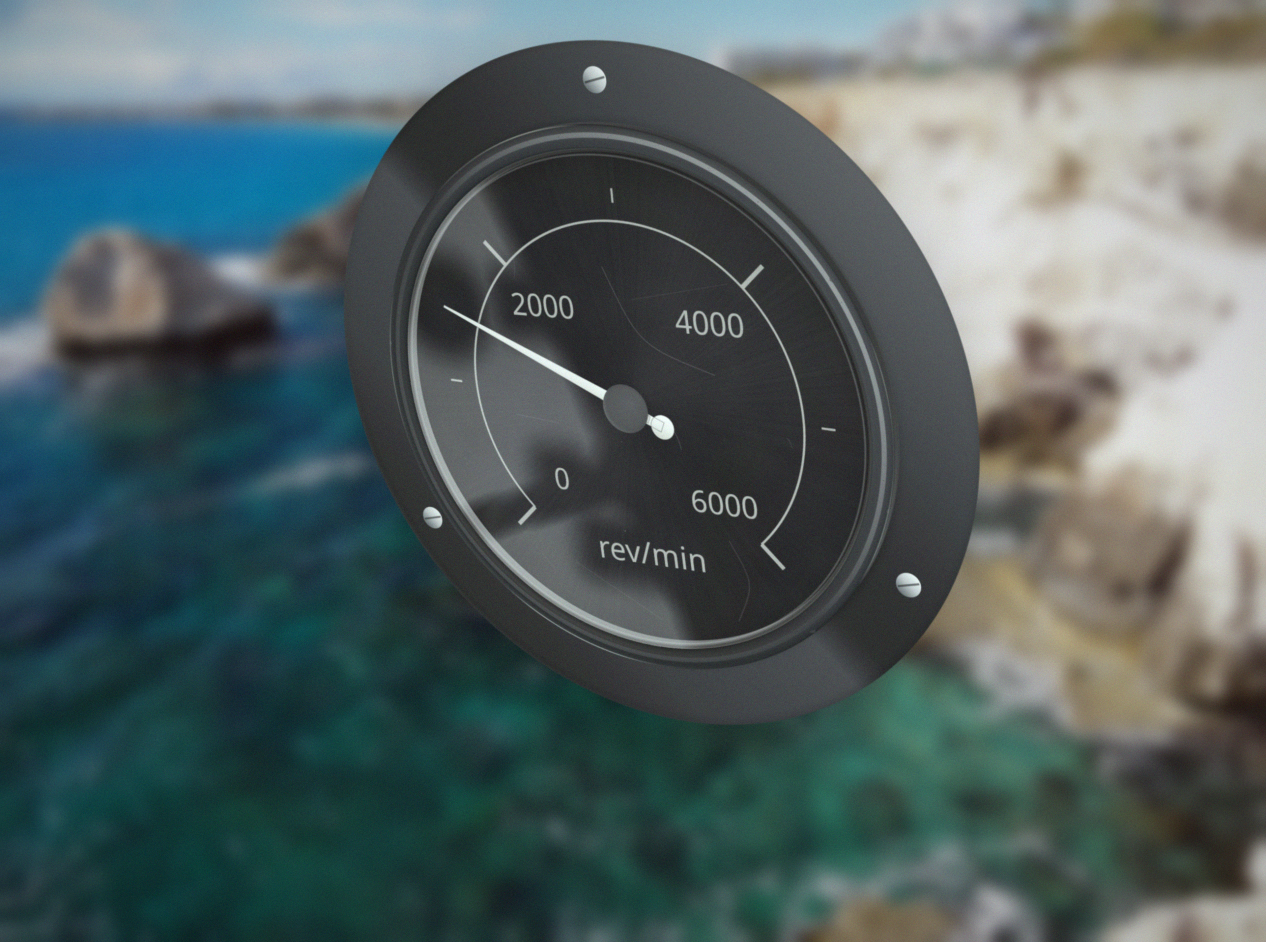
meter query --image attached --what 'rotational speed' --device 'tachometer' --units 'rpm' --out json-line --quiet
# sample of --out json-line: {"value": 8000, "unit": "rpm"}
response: {"value": 1500, "unit": "rpm"}
